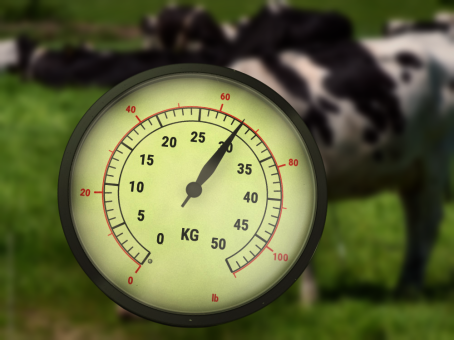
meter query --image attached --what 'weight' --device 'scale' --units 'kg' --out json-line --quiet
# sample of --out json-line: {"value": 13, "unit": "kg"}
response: {"value": 30, "unit": "kg"}
